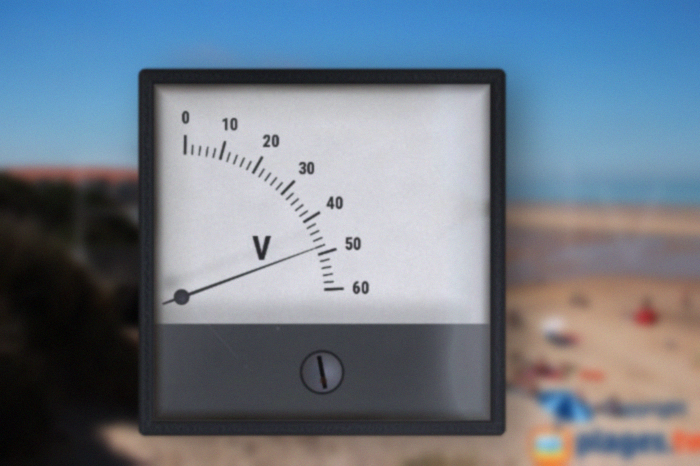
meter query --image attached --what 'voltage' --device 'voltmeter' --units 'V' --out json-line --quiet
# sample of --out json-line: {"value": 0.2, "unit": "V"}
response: {"value": 48, "unit": "V"}
